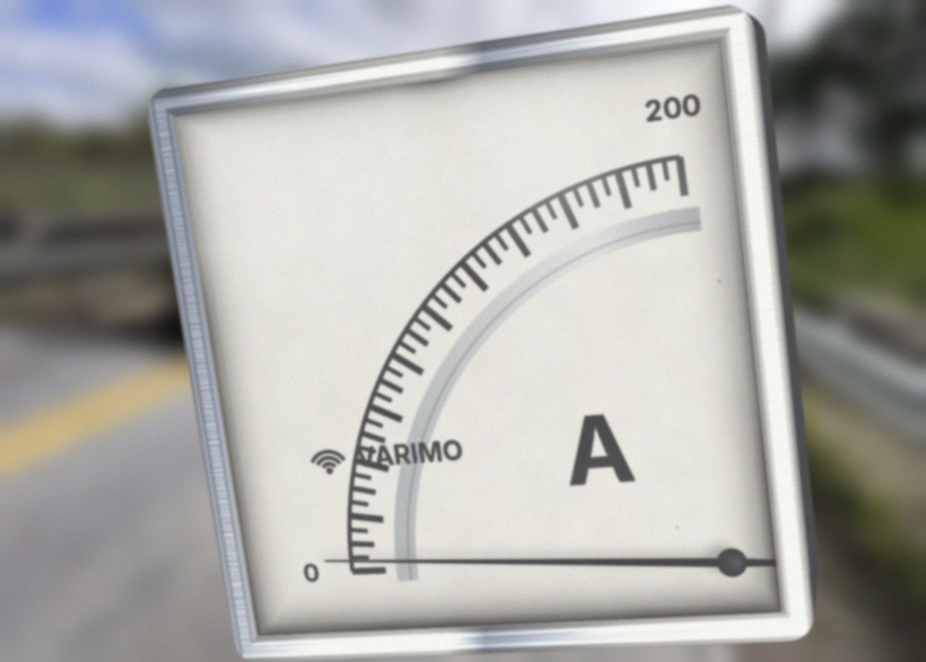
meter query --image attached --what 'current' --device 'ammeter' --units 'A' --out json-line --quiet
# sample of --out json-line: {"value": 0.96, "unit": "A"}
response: {"value": 5, "unit": "A"}
